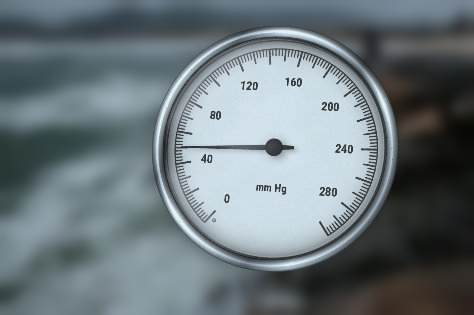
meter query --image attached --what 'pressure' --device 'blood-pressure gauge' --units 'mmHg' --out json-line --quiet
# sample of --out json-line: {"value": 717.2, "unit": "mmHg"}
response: {"value": 50, "unit": "mmHg"}
